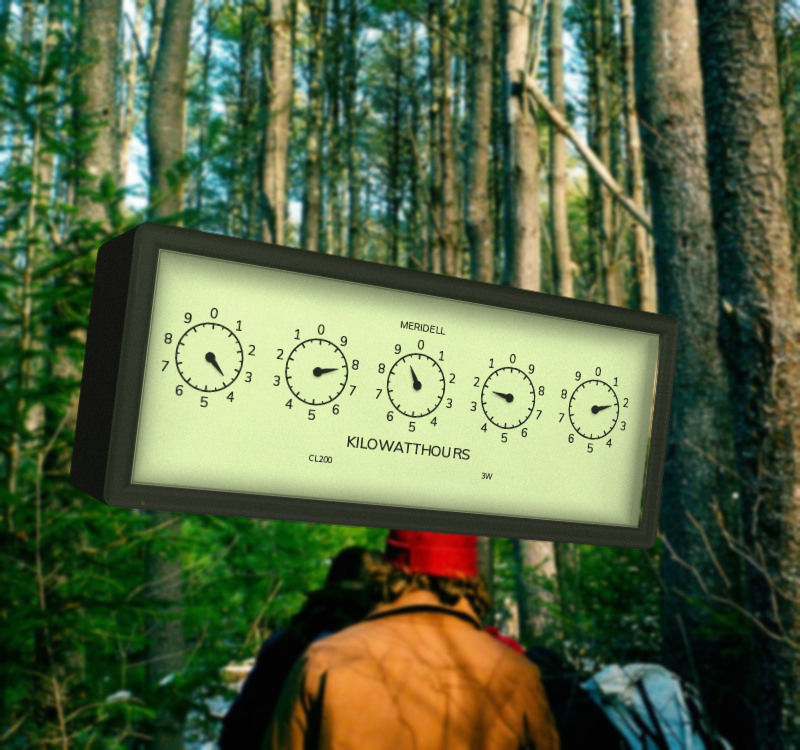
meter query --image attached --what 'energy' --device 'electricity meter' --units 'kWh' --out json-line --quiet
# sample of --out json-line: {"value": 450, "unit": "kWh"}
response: {"value": 37922, "unit": "kWh"}
